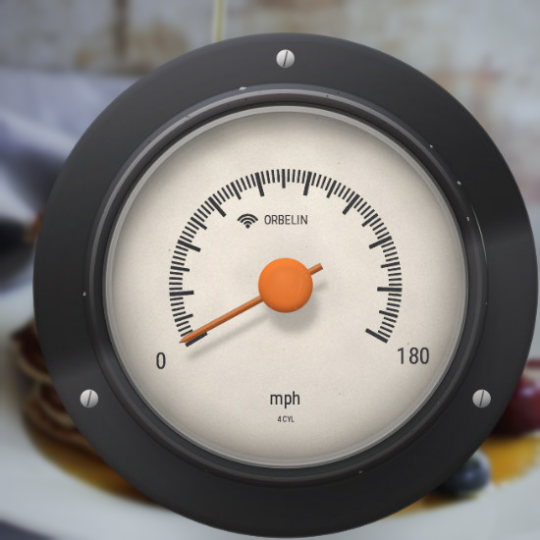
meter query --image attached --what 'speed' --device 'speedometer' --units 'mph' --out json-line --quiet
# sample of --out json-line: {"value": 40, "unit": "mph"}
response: {"value": 2, "unit": "mph"}
